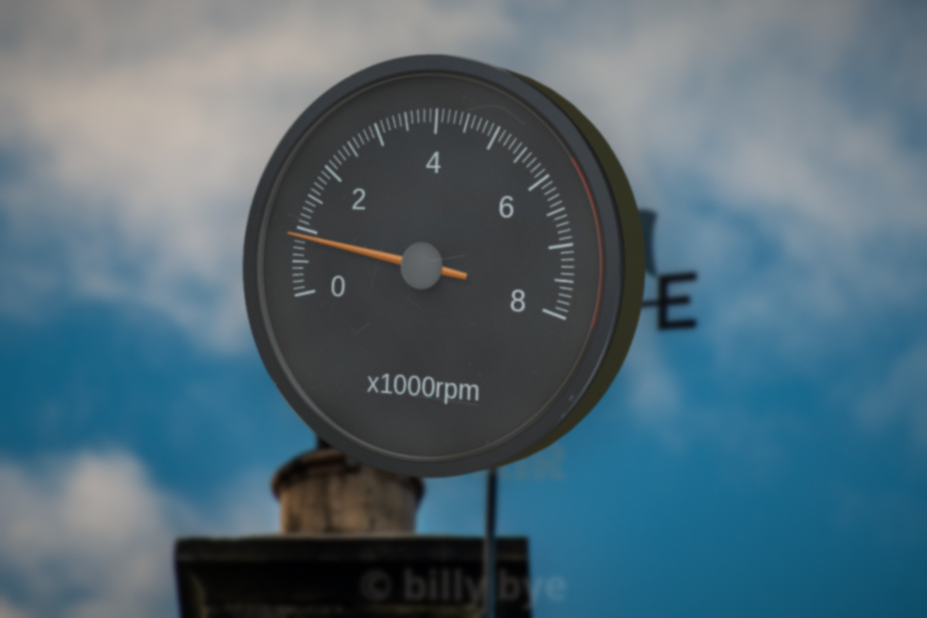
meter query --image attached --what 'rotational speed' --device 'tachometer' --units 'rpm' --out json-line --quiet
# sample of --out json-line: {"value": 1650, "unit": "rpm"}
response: {"value": 900, "unit": "rpm"}
